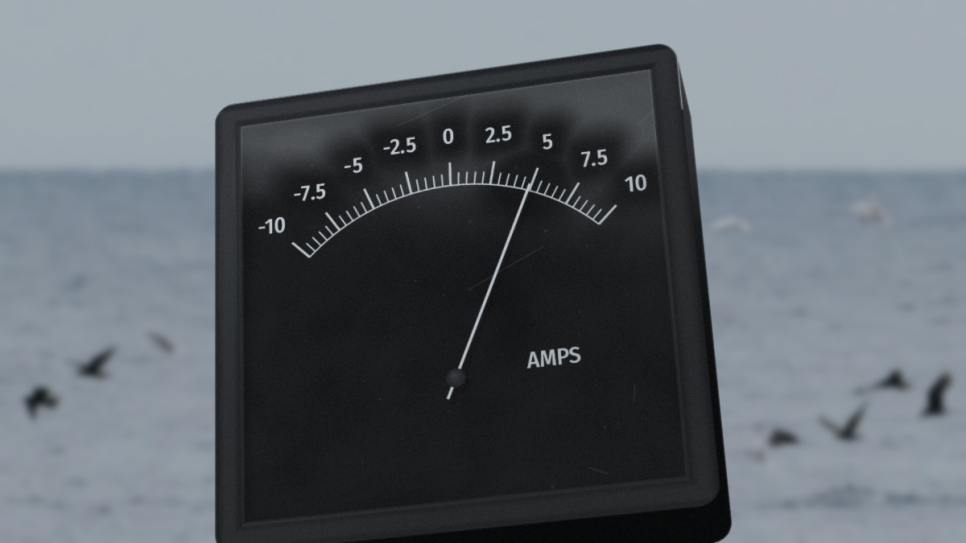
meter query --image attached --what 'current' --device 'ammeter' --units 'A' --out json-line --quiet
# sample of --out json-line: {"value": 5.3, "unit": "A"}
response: {"value": 5, "unit": "A"}
